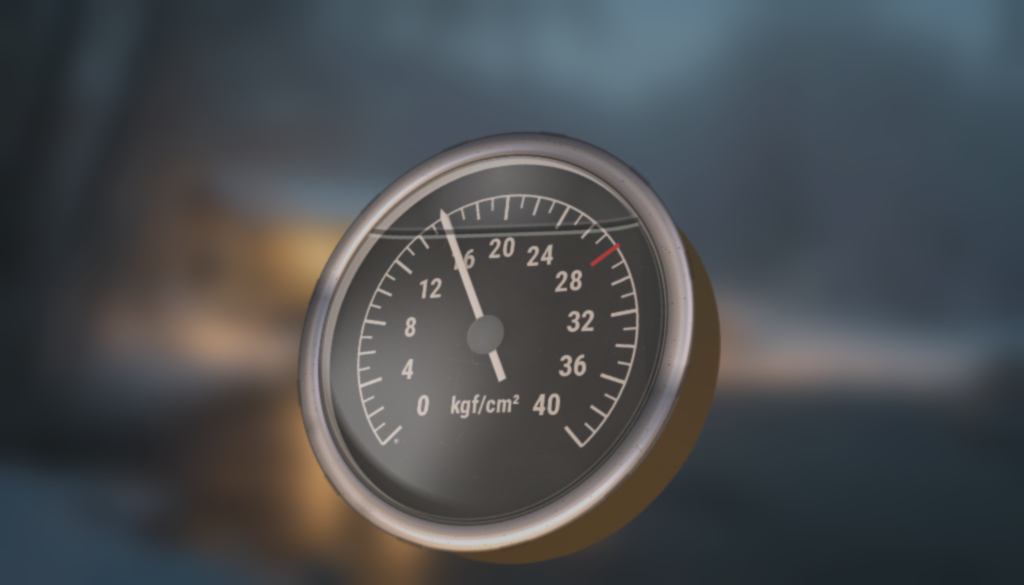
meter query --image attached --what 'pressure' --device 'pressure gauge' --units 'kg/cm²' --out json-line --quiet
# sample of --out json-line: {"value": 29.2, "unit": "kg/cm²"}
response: {"value": 16, "unit": "kg/cm²"}
